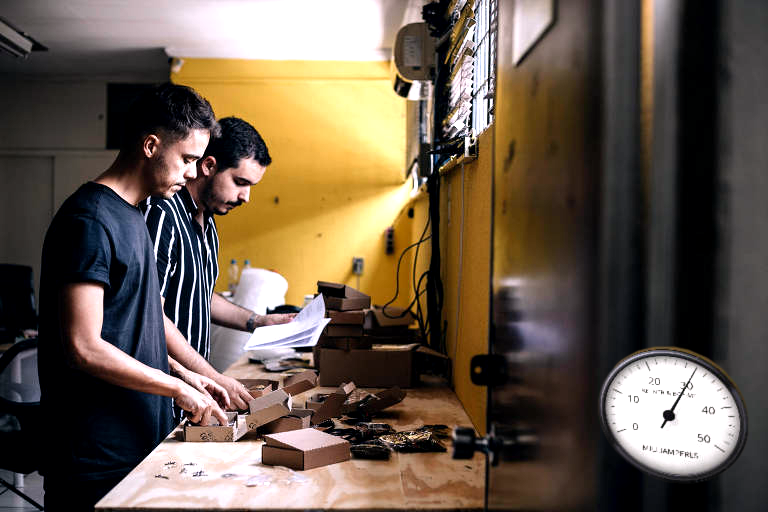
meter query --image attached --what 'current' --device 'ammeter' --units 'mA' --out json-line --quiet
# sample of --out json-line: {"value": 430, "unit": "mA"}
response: {"value": 30, "unit": "mA"}
